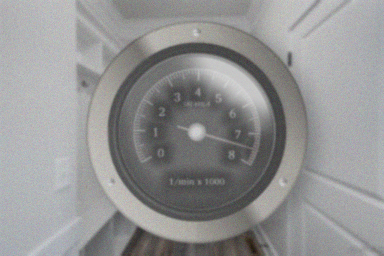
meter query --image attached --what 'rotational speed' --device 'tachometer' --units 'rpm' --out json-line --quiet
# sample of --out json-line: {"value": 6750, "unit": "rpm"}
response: {"value": 7500, "unit": "rpm"}
